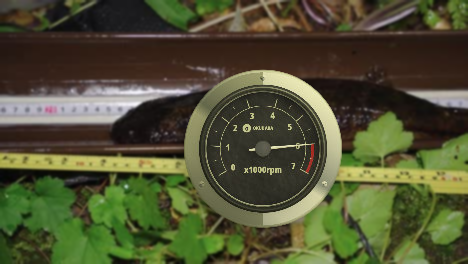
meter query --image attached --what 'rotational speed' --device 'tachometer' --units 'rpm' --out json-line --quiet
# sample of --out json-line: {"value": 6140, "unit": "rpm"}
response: {"value": 6000, "unit": "rpm"}
